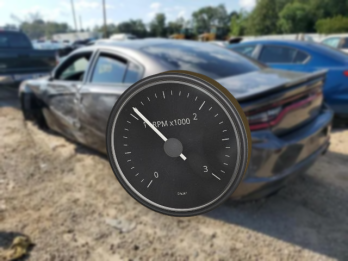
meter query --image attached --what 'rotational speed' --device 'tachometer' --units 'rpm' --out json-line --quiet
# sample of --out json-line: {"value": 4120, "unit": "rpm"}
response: {"value": 1100, "unit": "rpm"}
